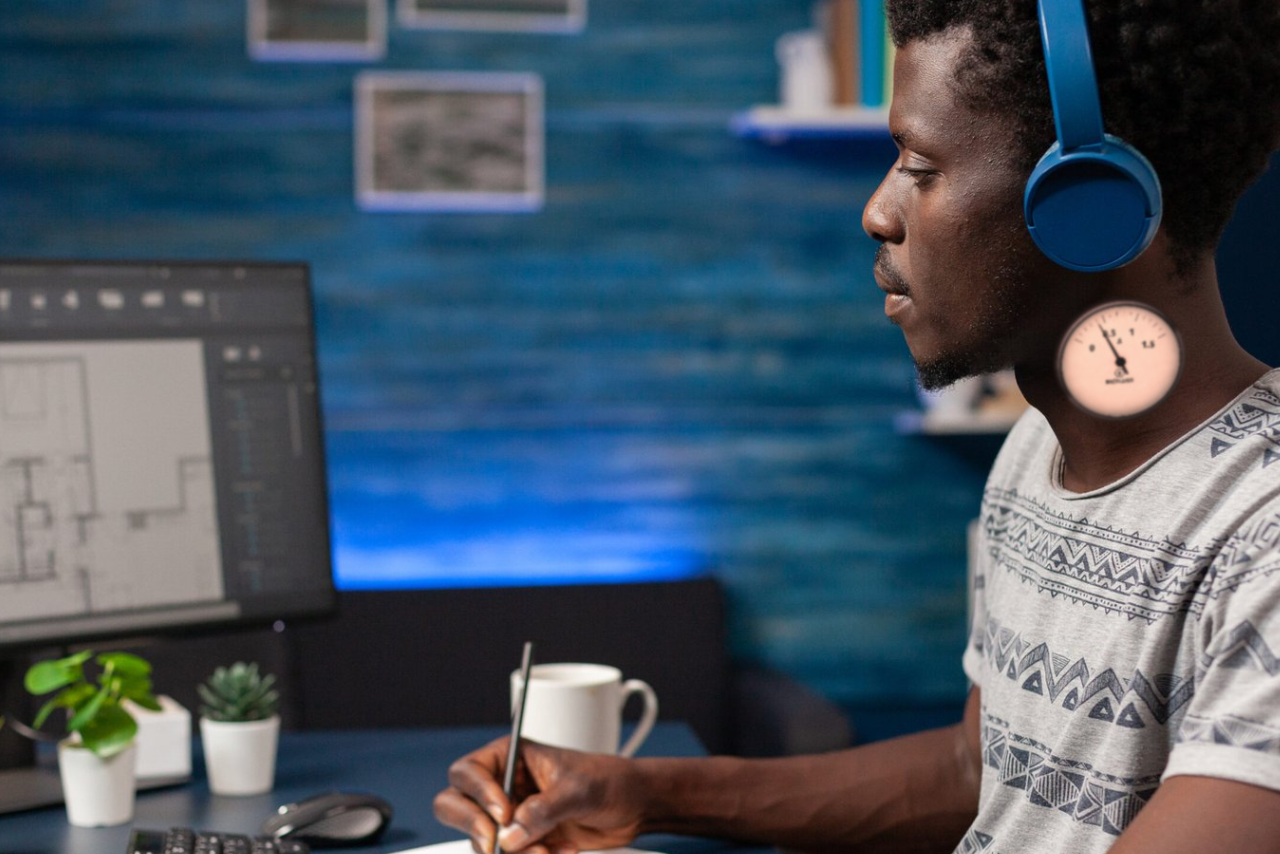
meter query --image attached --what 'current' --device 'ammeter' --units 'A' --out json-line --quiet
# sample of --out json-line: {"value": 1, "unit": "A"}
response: {"value": 0.4, "unit": "A"}
